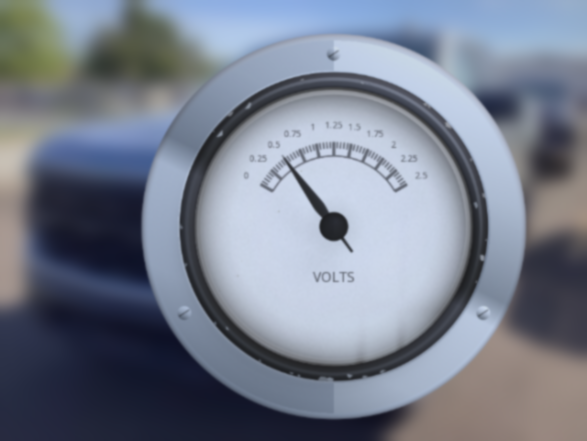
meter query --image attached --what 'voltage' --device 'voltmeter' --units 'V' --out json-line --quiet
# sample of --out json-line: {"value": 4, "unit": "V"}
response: {"value": 0.5, "unit": "V"}
